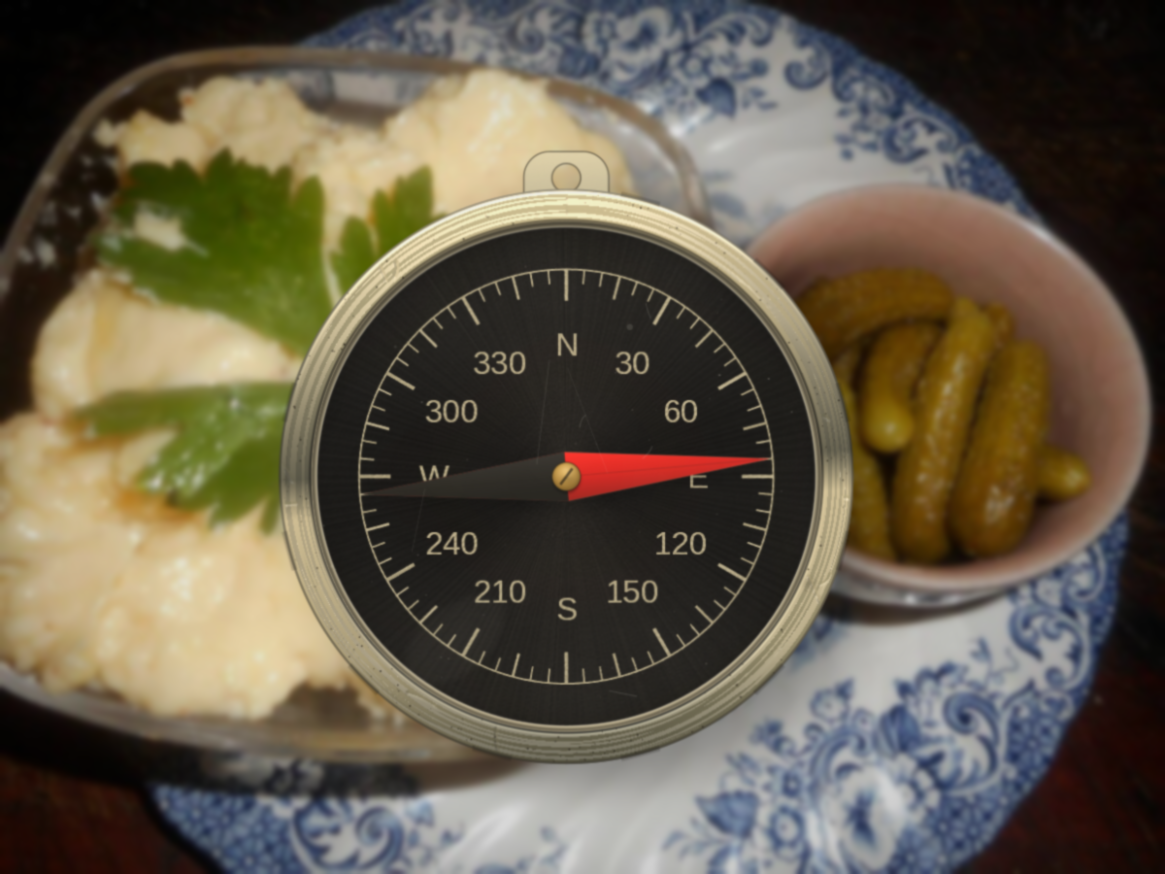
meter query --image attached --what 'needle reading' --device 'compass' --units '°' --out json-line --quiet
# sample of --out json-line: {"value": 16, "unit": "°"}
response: {"value": 85, "unit": "°"}
